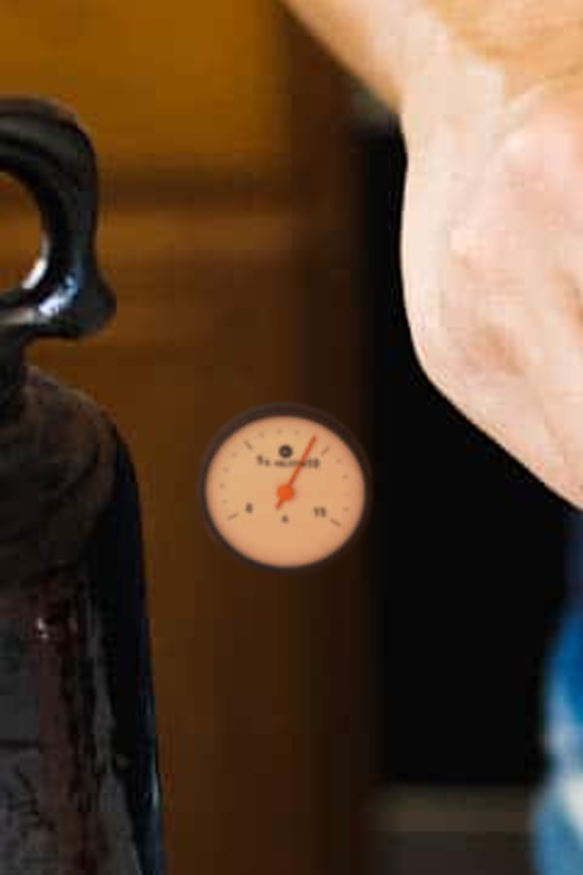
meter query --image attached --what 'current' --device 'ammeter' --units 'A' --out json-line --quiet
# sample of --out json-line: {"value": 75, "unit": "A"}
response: {"value": 9, "unit": "A"}
